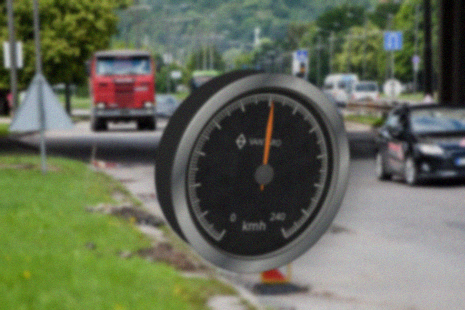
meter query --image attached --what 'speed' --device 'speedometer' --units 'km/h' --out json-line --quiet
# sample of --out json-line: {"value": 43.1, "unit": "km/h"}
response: {"value": 120, "unit": "km/h"}
